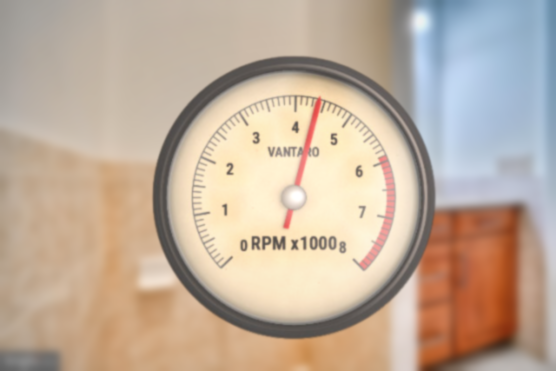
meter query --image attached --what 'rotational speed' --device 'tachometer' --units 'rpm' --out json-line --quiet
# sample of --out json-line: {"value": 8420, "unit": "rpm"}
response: {"value": 4400, "unit": "rpm"}
